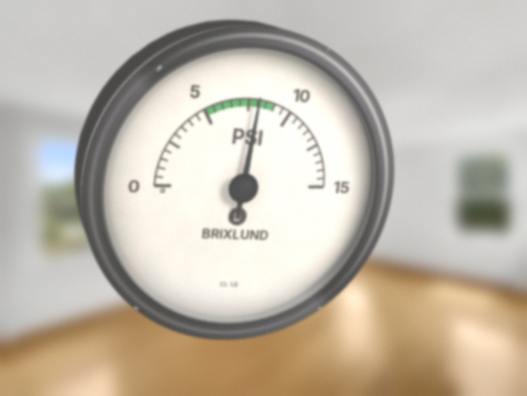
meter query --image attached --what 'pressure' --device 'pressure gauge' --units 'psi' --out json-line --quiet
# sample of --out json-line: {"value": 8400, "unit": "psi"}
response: {"value": 8, "unit": "psi"}
